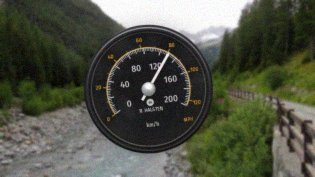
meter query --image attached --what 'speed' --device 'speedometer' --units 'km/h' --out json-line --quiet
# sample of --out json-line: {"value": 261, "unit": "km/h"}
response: {"value": 130, "unit": "km/h"}
